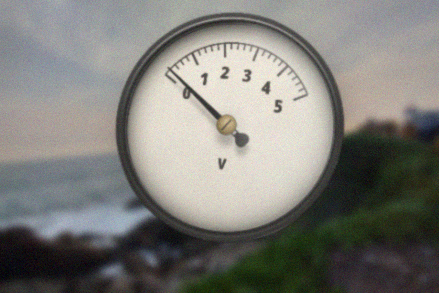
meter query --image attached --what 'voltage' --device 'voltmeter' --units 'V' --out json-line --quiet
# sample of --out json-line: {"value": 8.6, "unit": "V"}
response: {"value": 0.2, "unit": "V"}
